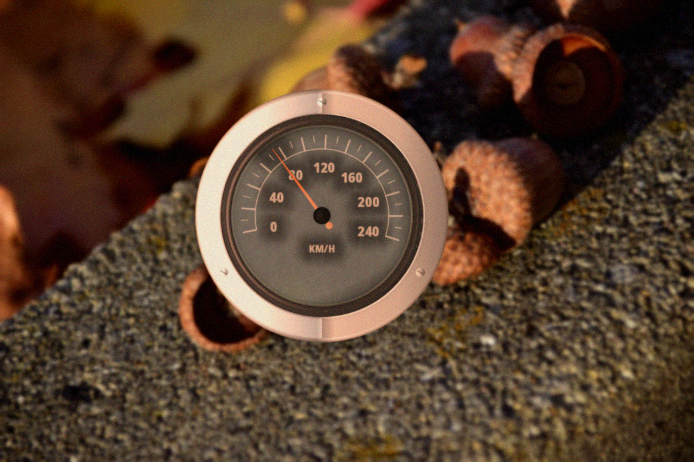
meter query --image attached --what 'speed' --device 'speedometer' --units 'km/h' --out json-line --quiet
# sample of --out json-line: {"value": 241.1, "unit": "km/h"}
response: {"value": 75, "unit": "km/h"}
